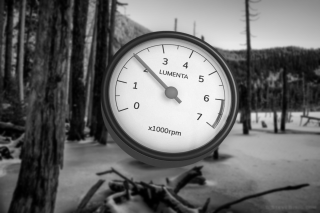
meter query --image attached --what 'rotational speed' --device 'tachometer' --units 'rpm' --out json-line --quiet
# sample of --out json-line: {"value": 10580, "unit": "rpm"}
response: {"value": 2000, "unit": "rpm"}
